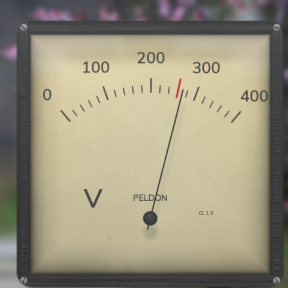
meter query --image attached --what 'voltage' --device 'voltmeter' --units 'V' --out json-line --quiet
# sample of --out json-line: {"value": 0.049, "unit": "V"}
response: {"value": 270, "unit": "V"}
